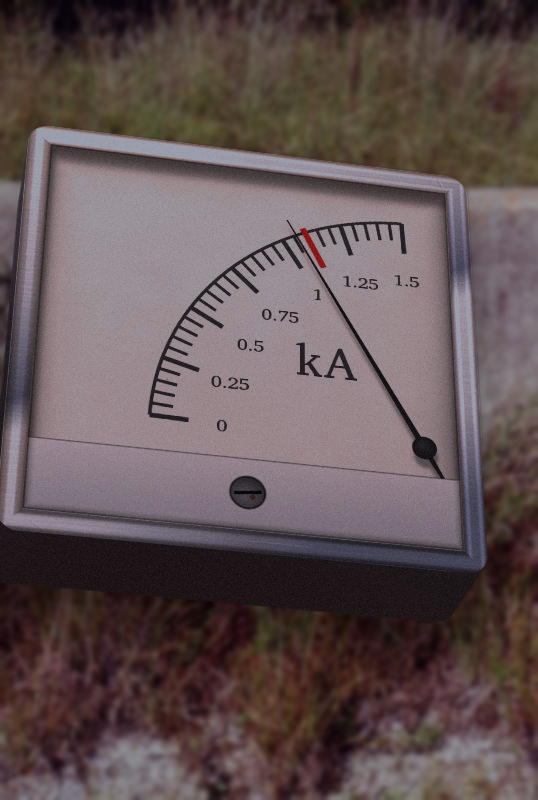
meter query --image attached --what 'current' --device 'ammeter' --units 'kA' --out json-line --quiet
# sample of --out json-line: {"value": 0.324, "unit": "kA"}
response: {"value": 1.05, "unit": "kA"}
